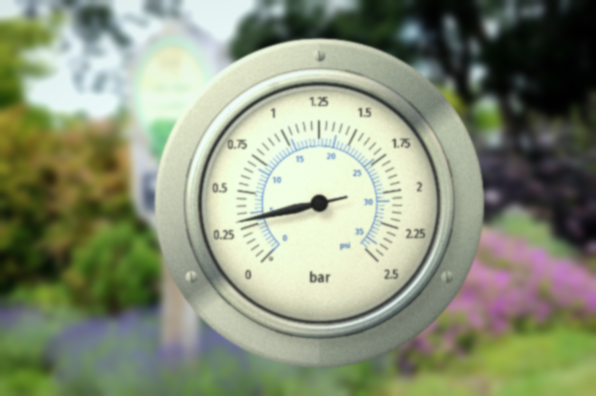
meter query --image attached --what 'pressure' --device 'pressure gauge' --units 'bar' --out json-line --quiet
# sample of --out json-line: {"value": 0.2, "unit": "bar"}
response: {"value": 0.3, "unit": "bar"}
